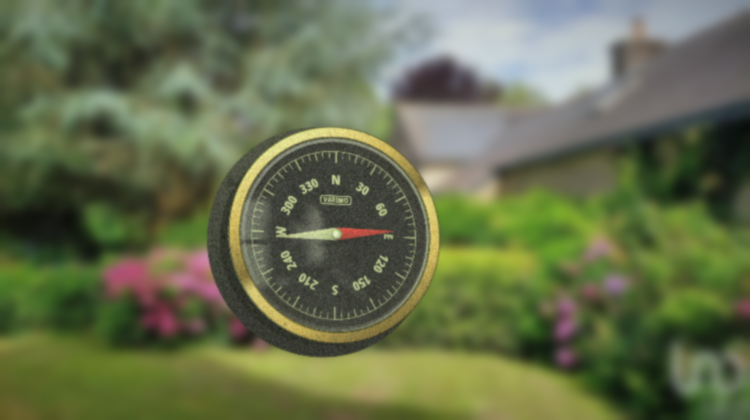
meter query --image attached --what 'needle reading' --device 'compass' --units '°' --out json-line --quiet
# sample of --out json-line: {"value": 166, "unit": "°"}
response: {"value": 85, "unit": "°"}
